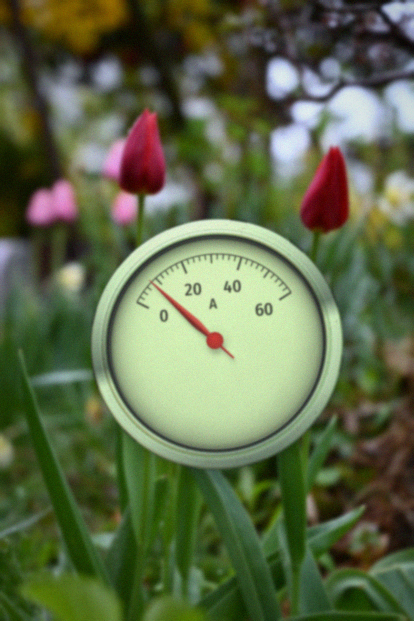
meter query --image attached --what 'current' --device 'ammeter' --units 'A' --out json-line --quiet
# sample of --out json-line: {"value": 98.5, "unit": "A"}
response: {"value": 8, "unit": "A"}
